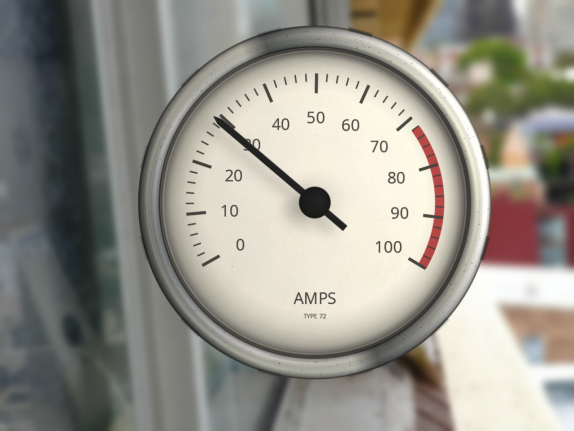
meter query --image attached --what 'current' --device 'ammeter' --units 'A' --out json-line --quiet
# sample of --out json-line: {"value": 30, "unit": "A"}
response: {"value": 29, "unit": "A"}
